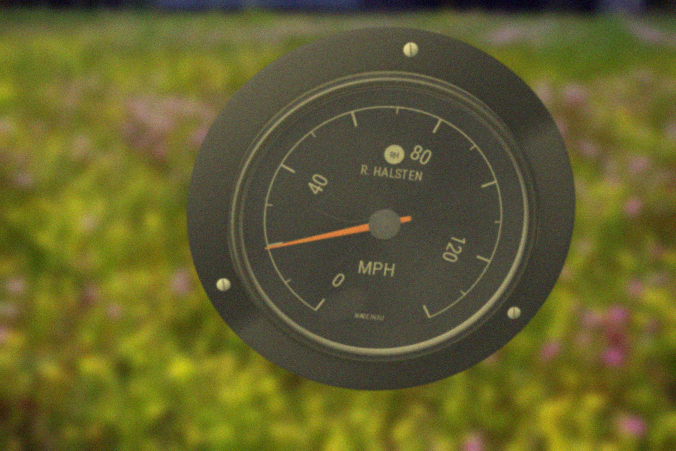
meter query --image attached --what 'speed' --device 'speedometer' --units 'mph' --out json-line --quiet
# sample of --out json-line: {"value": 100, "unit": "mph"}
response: {"value": 20, "unit": "mph"}
